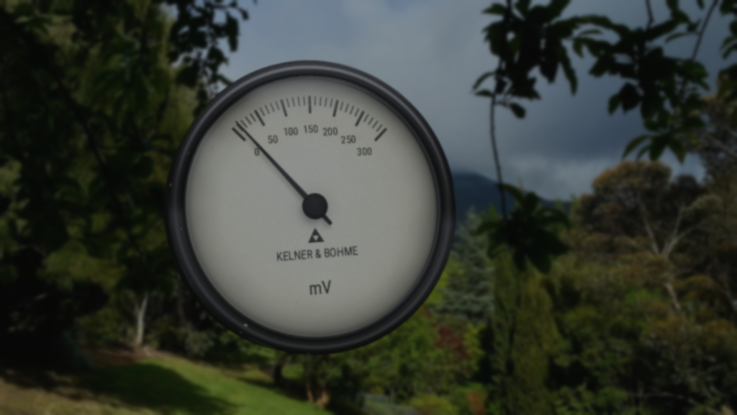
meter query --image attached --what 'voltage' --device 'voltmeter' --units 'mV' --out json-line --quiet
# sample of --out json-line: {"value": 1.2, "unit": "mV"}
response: {"value": 10, "unit": "mV"}
